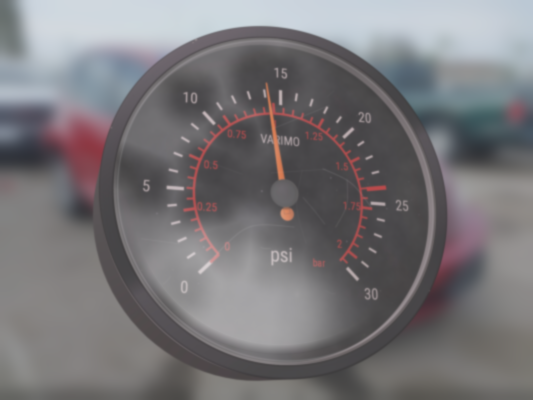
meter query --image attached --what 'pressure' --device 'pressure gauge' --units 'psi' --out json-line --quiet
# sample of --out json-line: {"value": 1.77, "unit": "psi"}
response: {"value": 14, "unit": "psi"}
